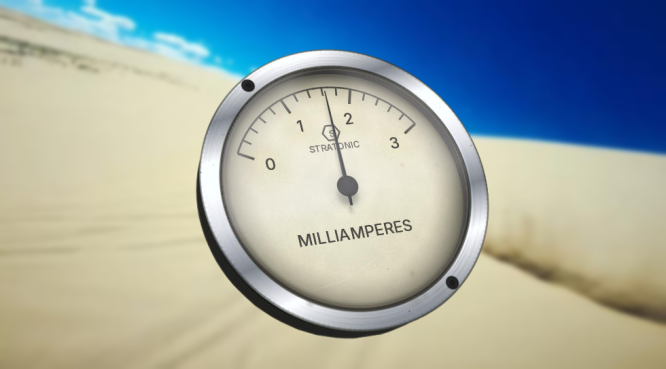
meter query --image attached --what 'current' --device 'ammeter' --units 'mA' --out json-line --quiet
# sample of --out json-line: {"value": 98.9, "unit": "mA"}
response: {"value": 1.6, "unit": "mA"}
